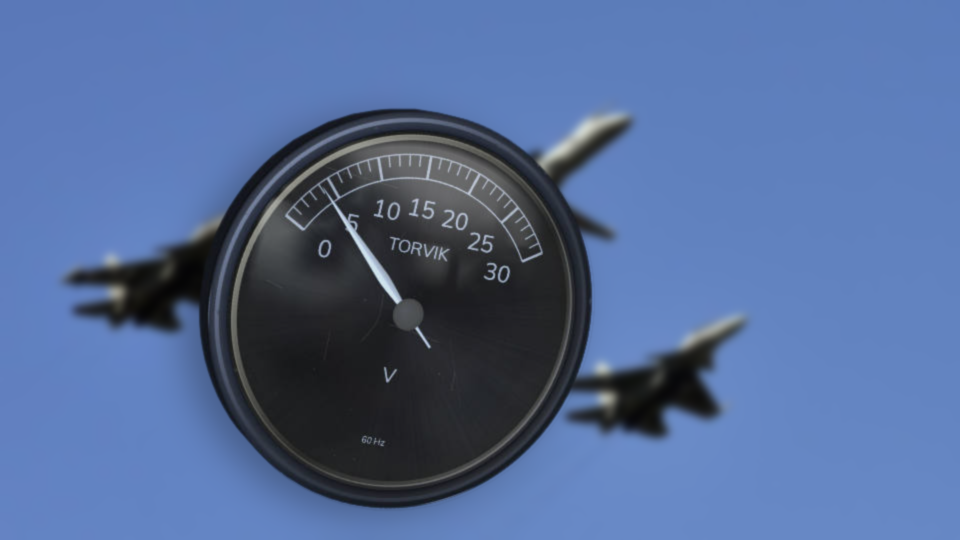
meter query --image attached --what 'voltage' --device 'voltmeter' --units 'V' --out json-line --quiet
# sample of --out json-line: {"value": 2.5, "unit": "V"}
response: {"value": 4, "unit": "V"}
